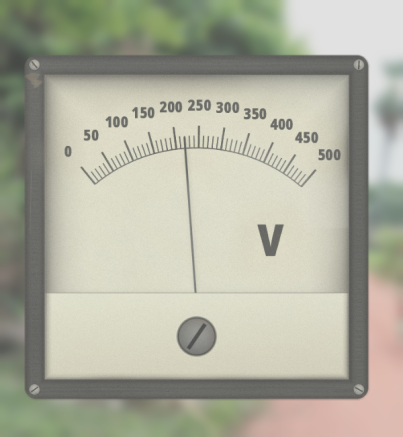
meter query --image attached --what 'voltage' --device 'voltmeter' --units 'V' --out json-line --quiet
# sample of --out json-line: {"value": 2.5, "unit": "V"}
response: {"value": 220, "unit": "V"}
